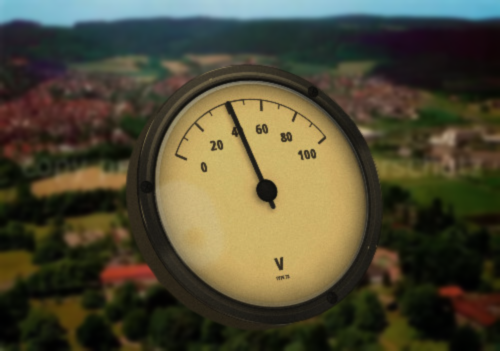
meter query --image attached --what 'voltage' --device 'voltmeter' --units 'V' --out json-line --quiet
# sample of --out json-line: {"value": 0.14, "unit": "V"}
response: {"value": 40, "unit": "V"}
